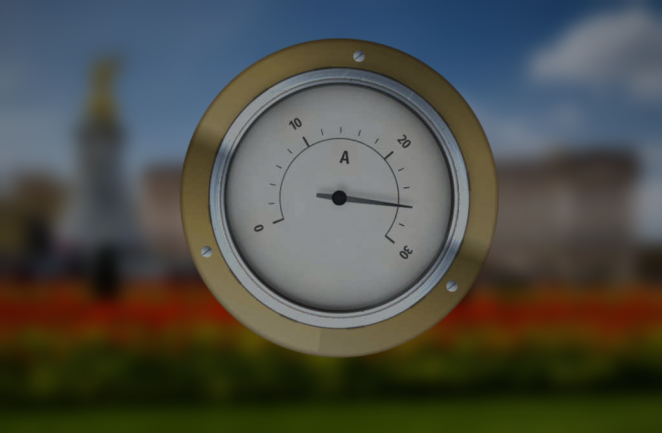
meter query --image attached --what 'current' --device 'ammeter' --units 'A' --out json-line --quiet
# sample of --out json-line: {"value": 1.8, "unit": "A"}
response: {"value": 26, "unit": "A"}
